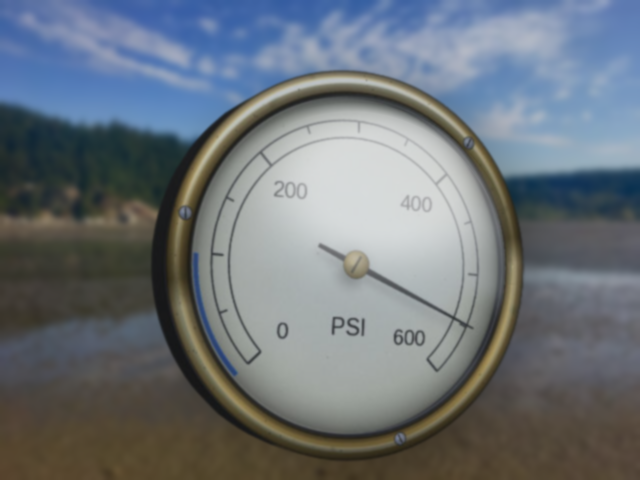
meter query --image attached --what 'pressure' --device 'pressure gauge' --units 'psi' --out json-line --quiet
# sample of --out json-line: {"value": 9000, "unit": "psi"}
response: {"value": 550, "unit": "psi"}
